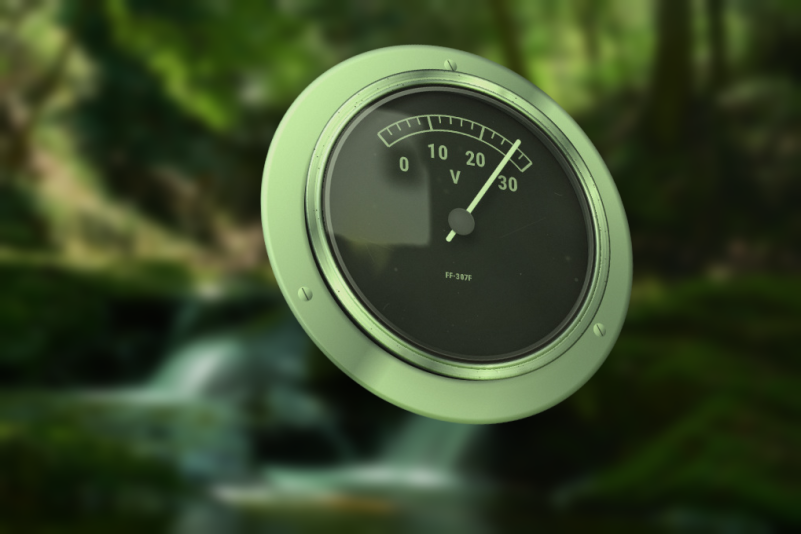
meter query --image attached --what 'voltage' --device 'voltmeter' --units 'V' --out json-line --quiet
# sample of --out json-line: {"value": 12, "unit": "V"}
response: {"value": 26, "unit": "V"}
